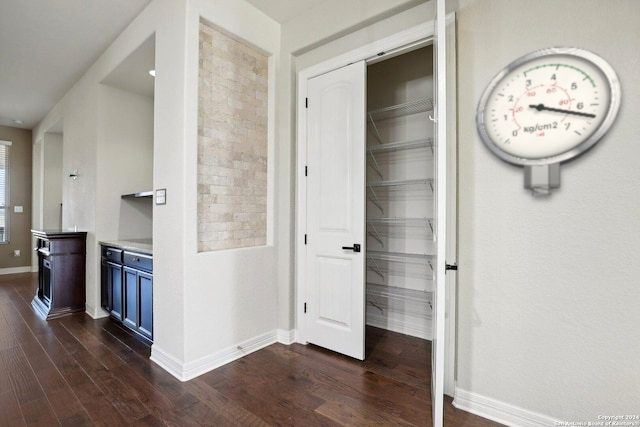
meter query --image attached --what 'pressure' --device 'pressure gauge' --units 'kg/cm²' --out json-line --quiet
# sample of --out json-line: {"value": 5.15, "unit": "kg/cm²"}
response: {"value": 6.4, "unit": "kg/cm²"}
